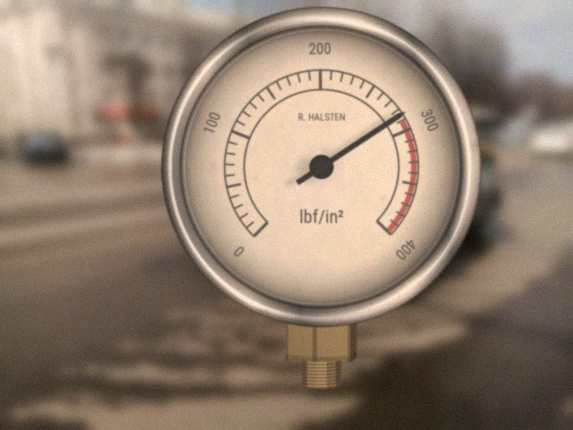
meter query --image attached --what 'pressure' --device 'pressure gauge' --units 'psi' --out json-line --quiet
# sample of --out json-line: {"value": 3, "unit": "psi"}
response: {"value": 285, "unit": "psi"}
